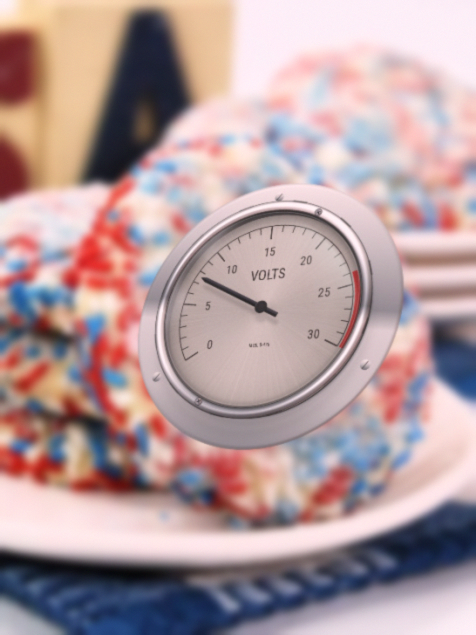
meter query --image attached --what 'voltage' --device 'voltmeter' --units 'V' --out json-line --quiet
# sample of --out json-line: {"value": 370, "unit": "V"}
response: {"value": 7.5, "unit": "V"}
